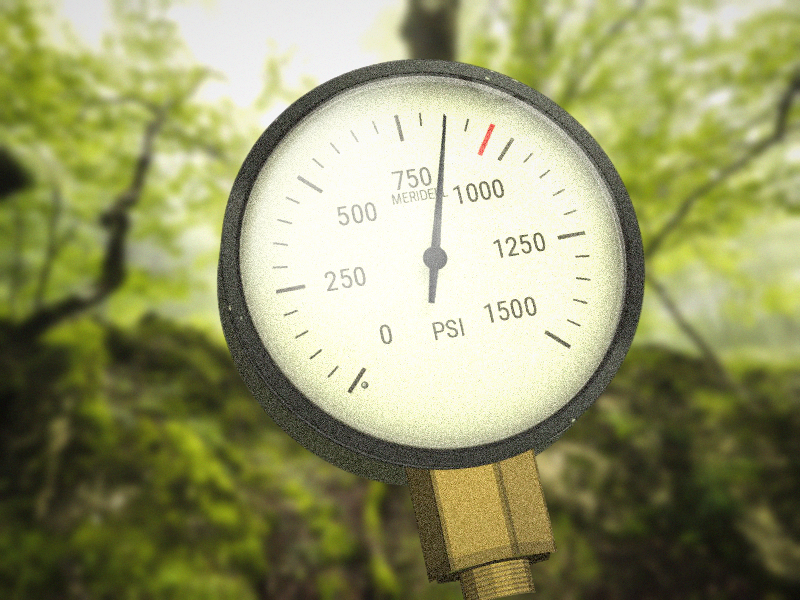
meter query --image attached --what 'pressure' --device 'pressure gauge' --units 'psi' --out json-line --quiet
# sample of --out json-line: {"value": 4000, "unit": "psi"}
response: {"value": 850, "unit": "psi"}
